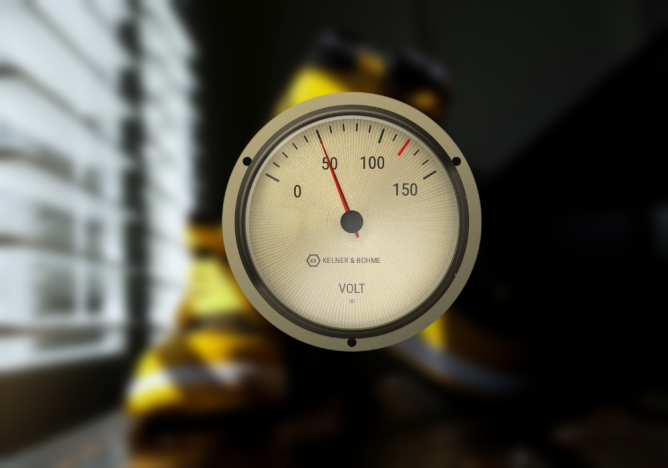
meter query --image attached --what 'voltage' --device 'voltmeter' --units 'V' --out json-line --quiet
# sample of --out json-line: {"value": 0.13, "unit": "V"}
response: {"value": 50, "unit": "V"}
